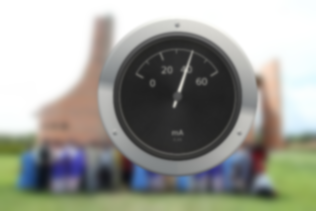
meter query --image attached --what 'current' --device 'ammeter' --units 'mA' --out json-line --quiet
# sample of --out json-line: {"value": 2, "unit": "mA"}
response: {"value": 40, "unit": "mA"}
